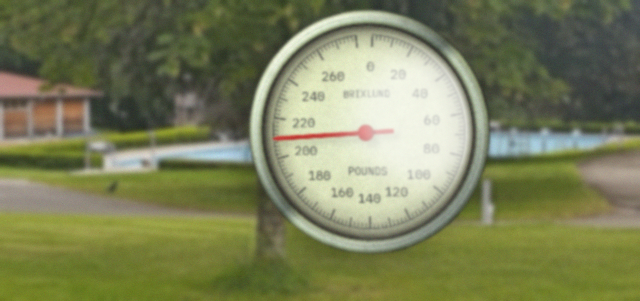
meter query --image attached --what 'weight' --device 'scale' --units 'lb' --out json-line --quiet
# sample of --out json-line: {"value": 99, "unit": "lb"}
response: {"value": 210, "unit": "lb"}
